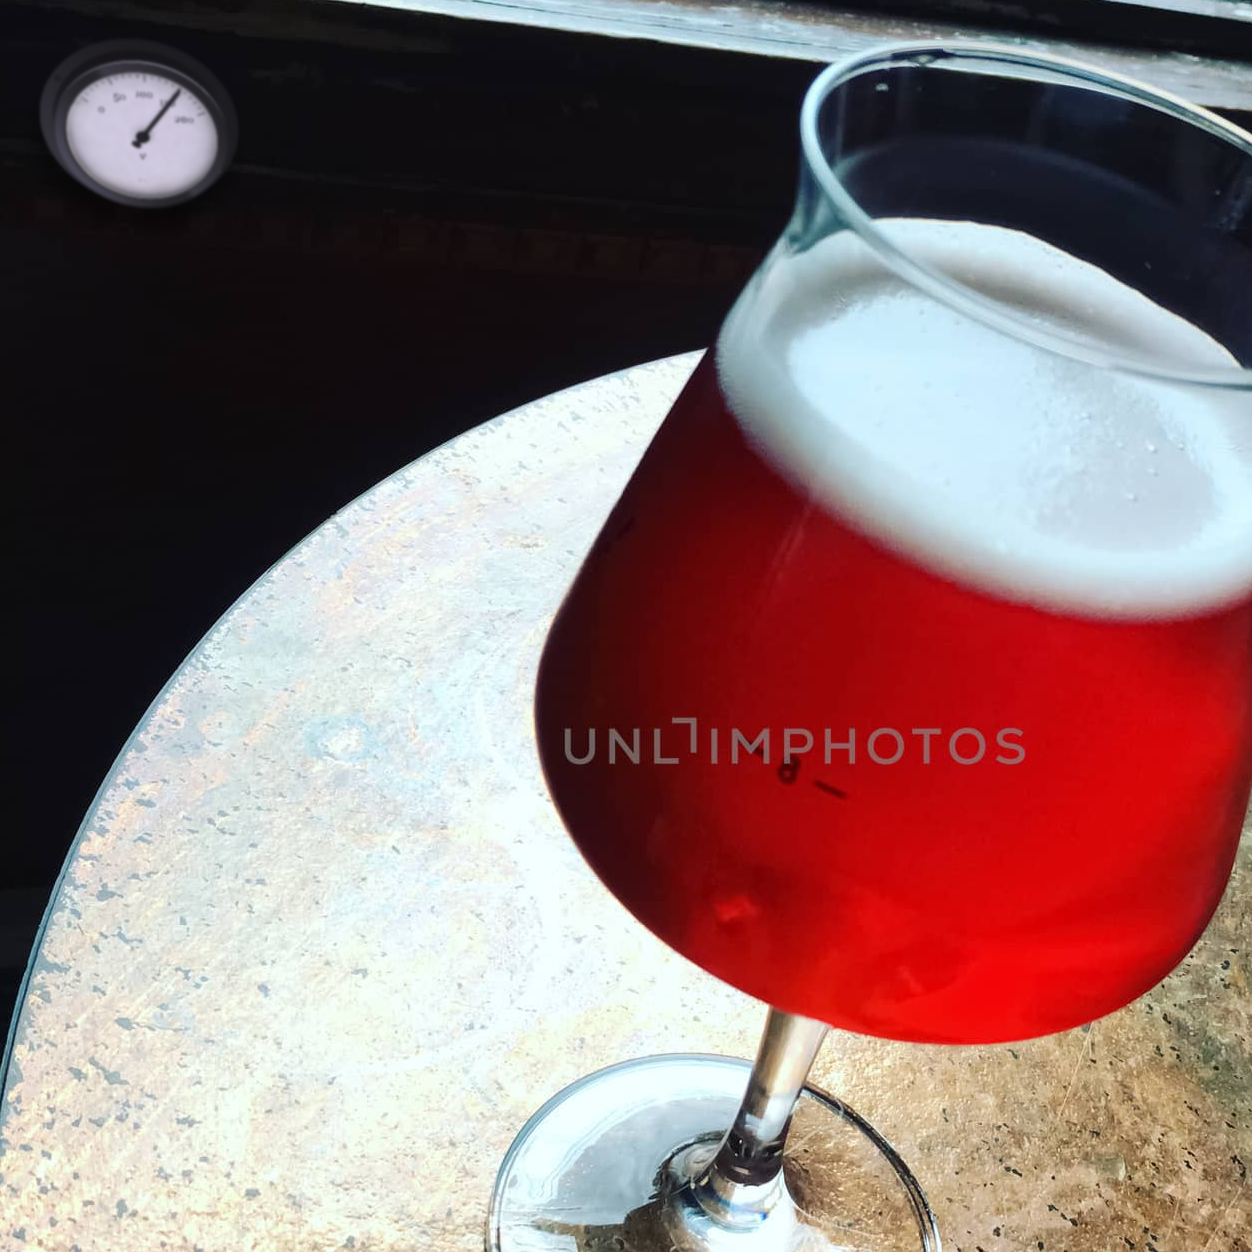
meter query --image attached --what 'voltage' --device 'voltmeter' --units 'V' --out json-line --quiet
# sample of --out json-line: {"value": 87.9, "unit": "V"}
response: {"value": 150, "unit": "V"}
